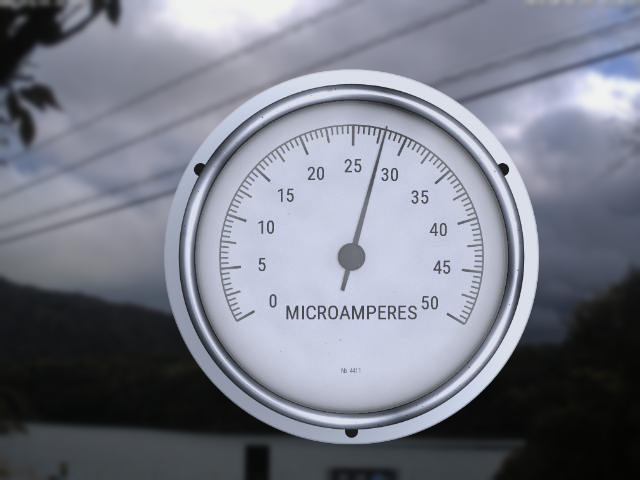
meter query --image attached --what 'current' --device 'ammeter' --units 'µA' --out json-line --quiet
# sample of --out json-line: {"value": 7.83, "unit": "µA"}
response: {"value": 28, "unit": "µA"}
